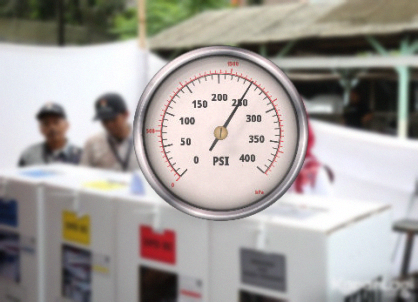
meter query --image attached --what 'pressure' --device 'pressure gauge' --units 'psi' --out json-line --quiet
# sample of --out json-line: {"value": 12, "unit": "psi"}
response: {"value": 250, "unit": "psi"}
